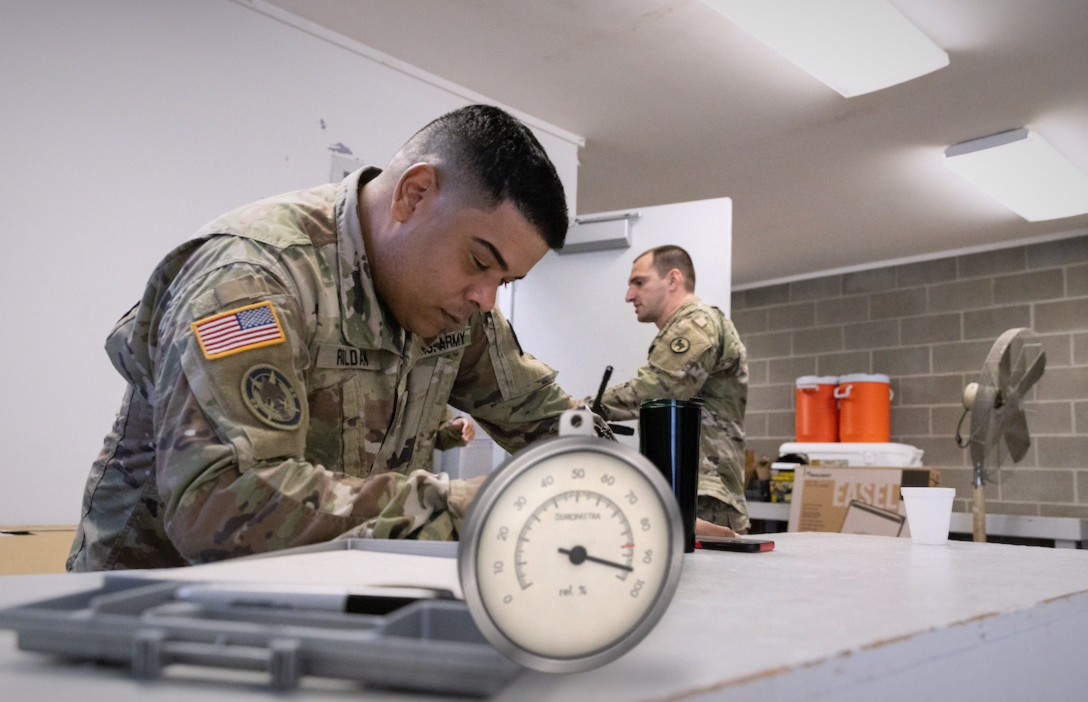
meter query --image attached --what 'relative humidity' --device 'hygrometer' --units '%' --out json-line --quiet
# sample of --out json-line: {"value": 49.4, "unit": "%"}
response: {"value": 95, "unit": "%"}
